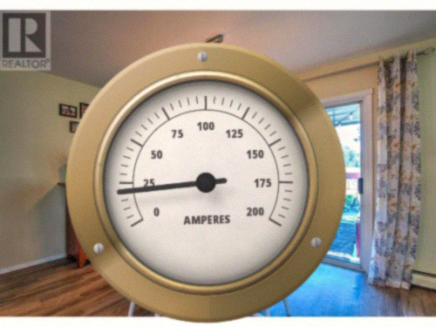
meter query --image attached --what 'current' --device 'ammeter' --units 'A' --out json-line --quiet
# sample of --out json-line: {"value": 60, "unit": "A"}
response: {"value": 20, "unit": "A"}
